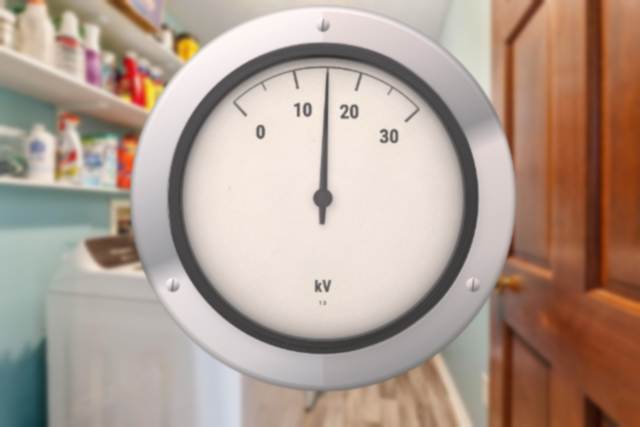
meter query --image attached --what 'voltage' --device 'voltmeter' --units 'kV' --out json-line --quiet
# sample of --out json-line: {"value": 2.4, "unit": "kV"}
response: {"value": 15, "unit": "kV"}
